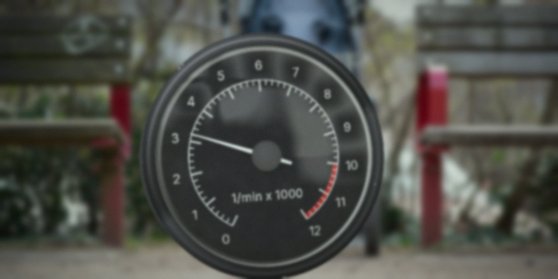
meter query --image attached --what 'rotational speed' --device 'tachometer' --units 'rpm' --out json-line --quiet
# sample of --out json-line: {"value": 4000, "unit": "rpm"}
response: {"value": 3200, "unit": "rpm"}
